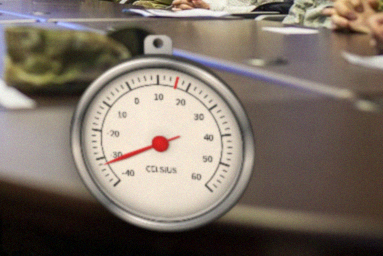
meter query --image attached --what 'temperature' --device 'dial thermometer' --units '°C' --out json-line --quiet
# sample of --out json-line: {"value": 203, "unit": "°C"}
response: {"value": -32, "unit": "°C"}
